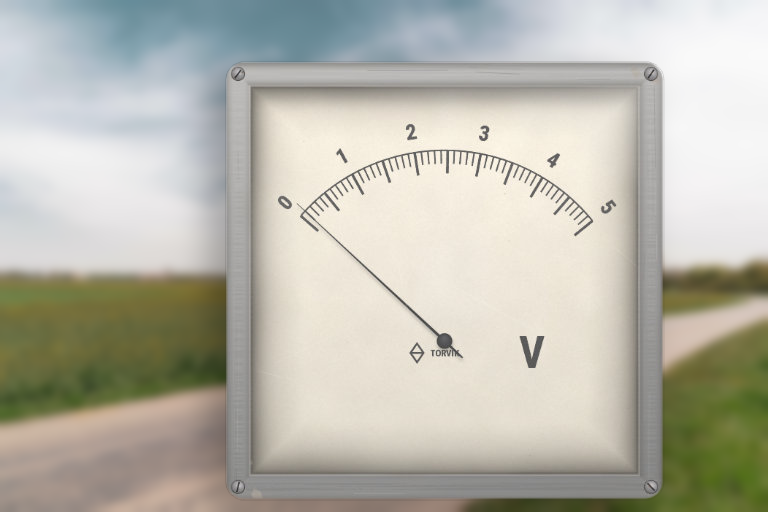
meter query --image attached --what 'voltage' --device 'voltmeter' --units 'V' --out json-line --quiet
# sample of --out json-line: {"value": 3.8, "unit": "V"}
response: {"value": 0.1, "unit": "V"}
